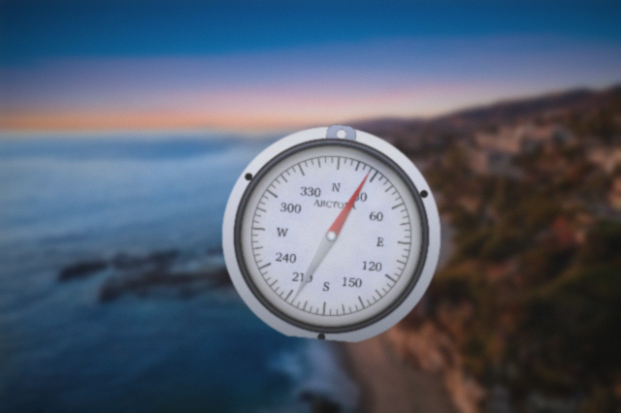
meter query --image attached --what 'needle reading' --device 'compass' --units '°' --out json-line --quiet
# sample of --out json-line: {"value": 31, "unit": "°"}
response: {"value": 25, "unit": "°"}
